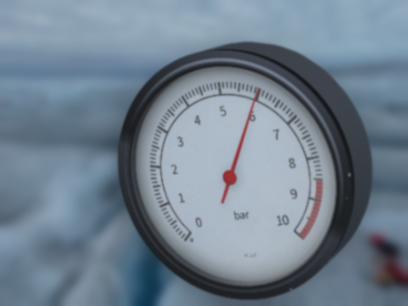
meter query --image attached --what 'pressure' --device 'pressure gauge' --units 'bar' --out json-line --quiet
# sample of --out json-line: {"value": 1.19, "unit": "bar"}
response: {"value": 6, "unit": "bar"}
